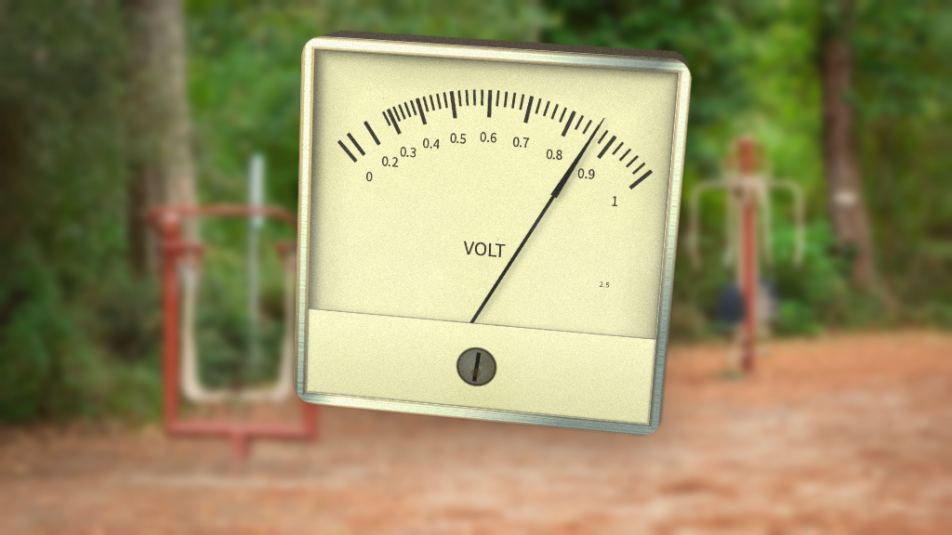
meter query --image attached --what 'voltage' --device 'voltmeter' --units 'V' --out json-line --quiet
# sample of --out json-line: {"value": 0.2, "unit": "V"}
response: {"value": 0.86, "unit": "V"}
